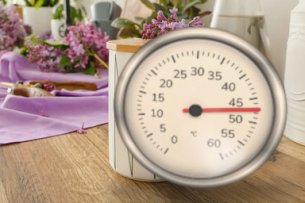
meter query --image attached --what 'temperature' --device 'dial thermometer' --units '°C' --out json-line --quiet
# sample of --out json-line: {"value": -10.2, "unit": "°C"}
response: {"value": 47, "unit": "°C"}
